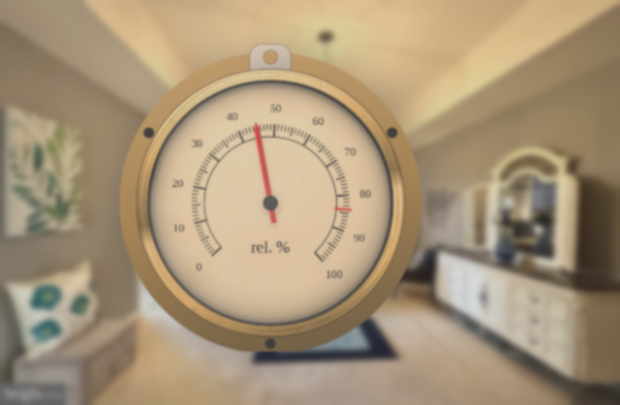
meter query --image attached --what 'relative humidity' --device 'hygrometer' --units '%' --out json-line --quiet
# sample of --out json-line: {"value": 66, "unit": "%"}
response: {"value": 45, "unit": "%"}
